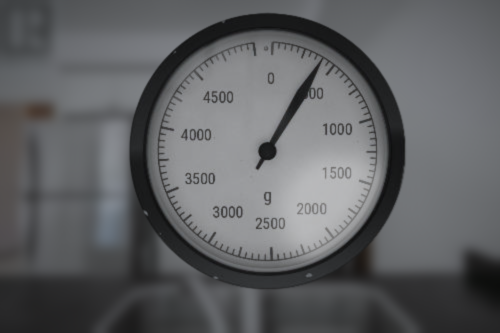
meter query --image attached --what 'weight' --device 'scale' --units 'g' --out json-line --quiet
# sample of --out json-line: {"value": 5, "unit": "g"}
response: {"value": 400, "unit": "g"}
